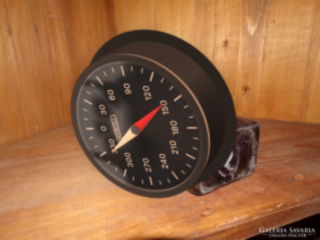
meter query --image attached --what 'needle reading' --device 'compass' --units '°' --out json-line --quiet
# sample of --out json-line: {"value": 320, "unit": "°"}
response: {"value": 145, "unit": "°"}
